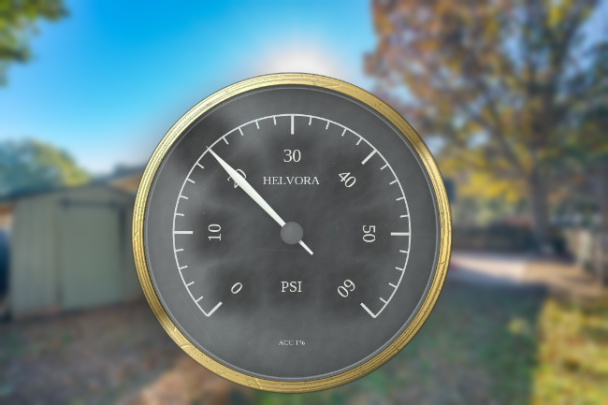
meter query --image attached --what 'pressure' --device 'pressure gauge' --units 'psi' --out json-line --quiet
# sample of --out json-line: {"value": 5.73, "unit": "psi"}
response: {"value": 20, "unit": "psi"}
